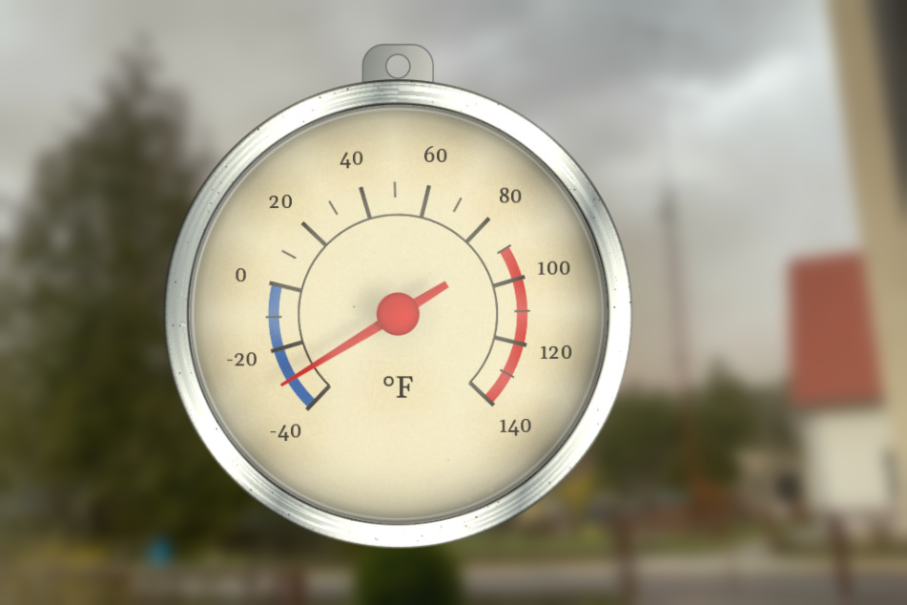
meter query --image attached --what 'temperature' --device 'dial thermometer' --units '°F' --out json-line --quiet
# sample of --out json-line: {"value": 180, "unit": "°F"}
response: {"value": -30, "unit": "°F"}
